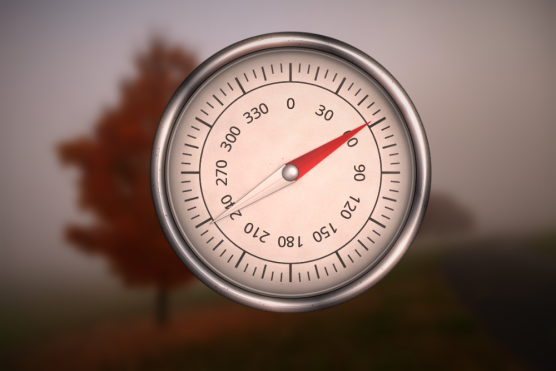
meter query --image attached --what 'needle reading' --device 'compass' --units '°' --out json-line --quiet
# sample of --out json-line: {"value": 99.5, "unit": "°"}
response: {"value": 57.5, "unit": "°"}
